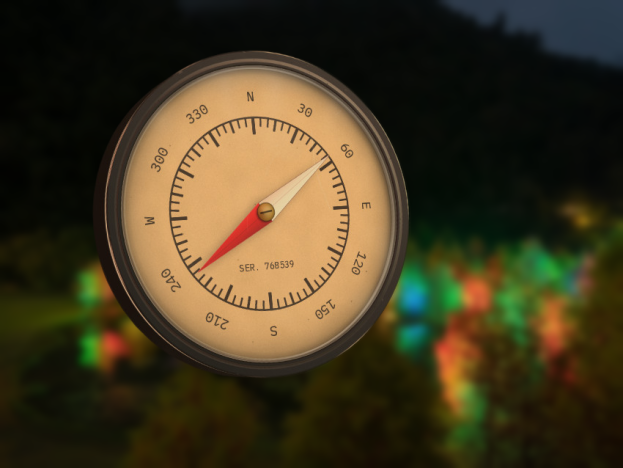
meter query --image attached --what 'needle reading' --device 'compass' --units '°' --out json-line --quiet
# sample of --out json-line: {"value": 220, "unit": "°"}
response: {"value": 235, "unit": "°"}
